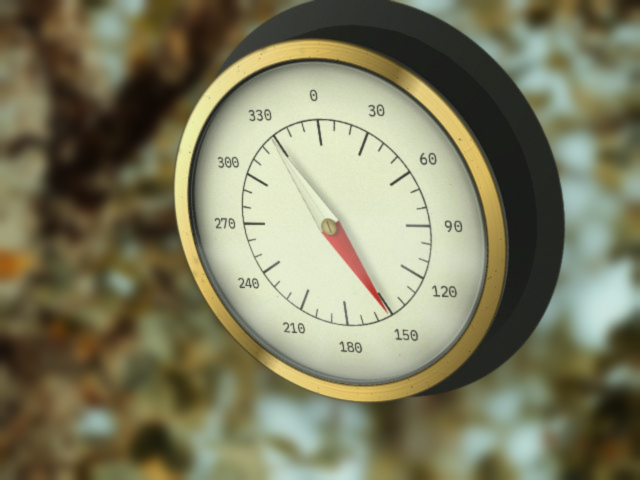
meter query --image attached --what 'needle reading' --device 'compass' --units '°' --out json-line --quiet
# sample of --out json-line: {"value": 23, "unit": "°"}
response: {"value": 150, "unit": "°"}
